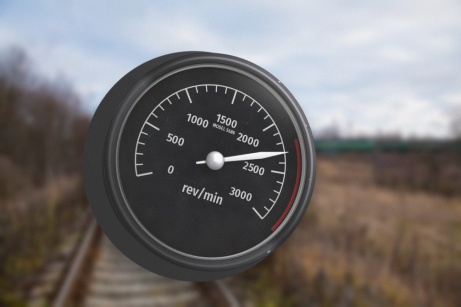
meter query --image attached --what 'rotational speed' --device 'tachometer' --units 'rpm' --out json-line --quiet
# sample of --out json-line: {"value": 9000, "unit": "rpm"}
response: {"value": 2300, "unit": "rpm"}
